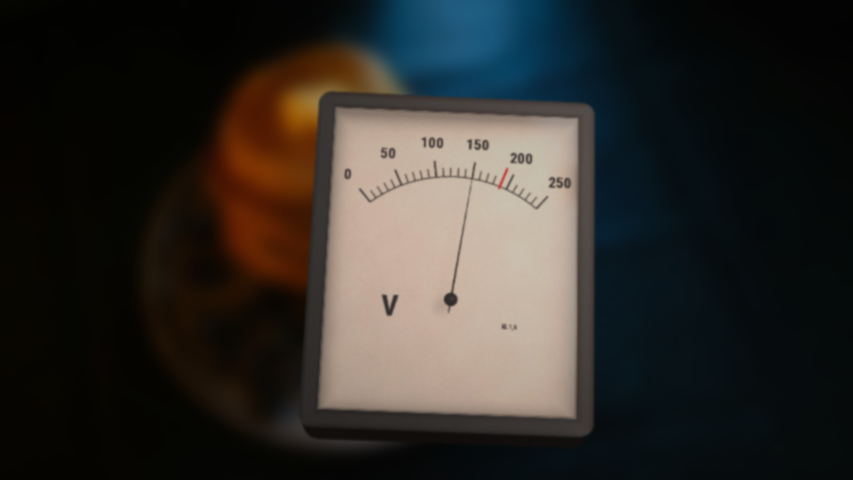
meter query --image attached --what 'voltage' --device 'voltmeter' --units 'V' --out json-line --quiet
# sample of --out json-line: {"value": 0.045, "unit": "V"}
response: {"value": 150, "unit": "V"}
